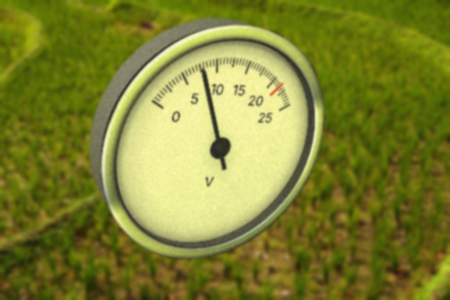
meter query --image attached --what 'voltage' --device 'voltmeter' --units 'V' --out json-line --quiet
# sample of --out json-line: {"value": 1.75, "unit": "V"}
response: {"value": 7.5, "unit": "V"}
